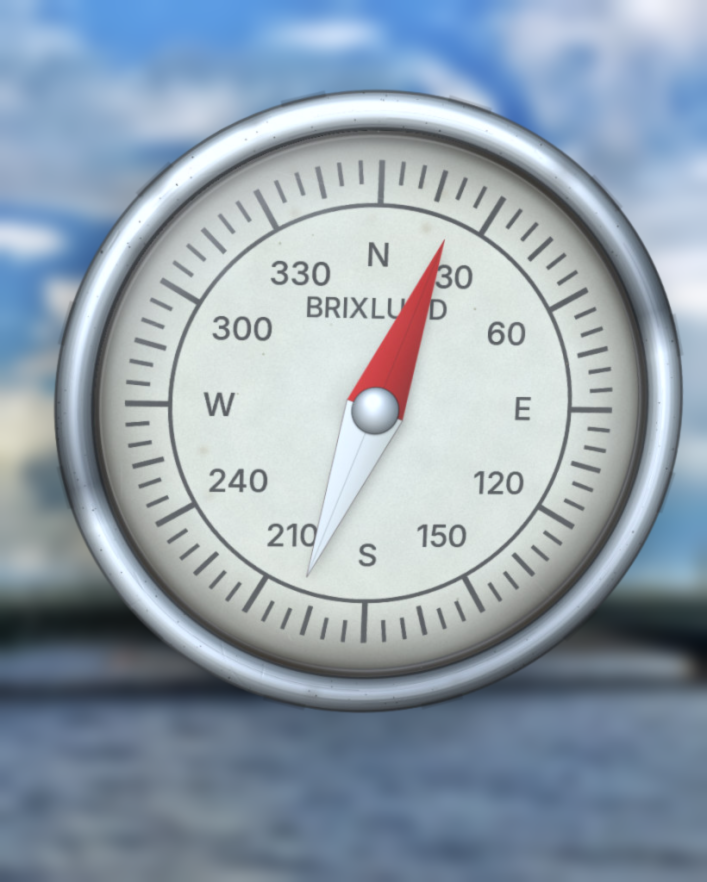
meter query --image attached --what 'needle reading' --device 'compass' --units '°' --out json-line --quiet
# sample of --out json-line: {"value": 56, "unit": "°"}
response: {"value": 20, "unit": "°"}
